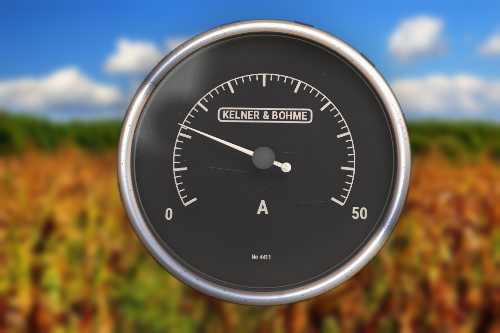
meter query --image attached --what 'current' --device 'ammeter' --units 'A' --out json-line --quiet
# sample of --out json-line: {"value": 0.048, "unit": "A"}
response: {"value": 11, "unit": "A"}
